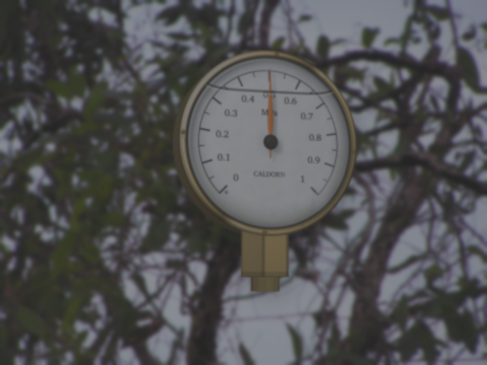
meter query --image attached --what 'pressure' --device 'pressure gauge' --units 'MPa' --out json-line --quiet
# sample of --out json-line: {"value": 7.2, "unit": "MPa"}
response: {"value": 0.5, "unit": "MPa"}
